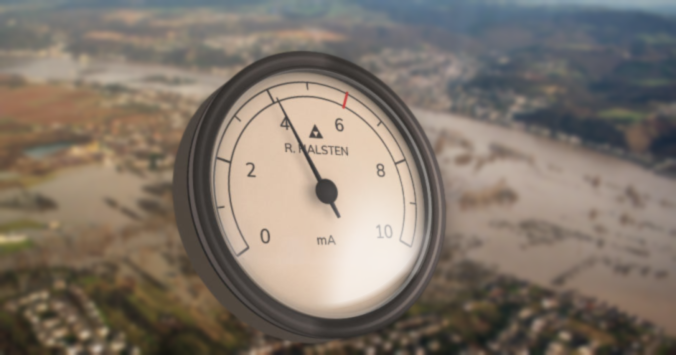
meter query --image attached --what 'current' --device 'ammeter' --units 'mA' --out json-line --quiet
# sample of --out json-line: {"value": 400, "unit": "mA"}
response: {"value": 4, "unit": "mA"}
